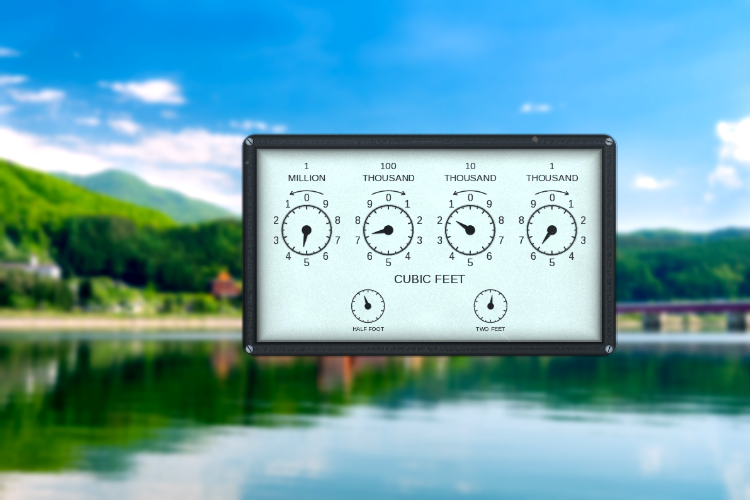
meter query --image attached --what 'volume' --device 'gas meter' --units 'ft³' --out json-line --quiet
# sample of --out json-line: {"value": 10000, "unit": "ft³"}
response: {"value": 471600, "unit": "ft³"}
